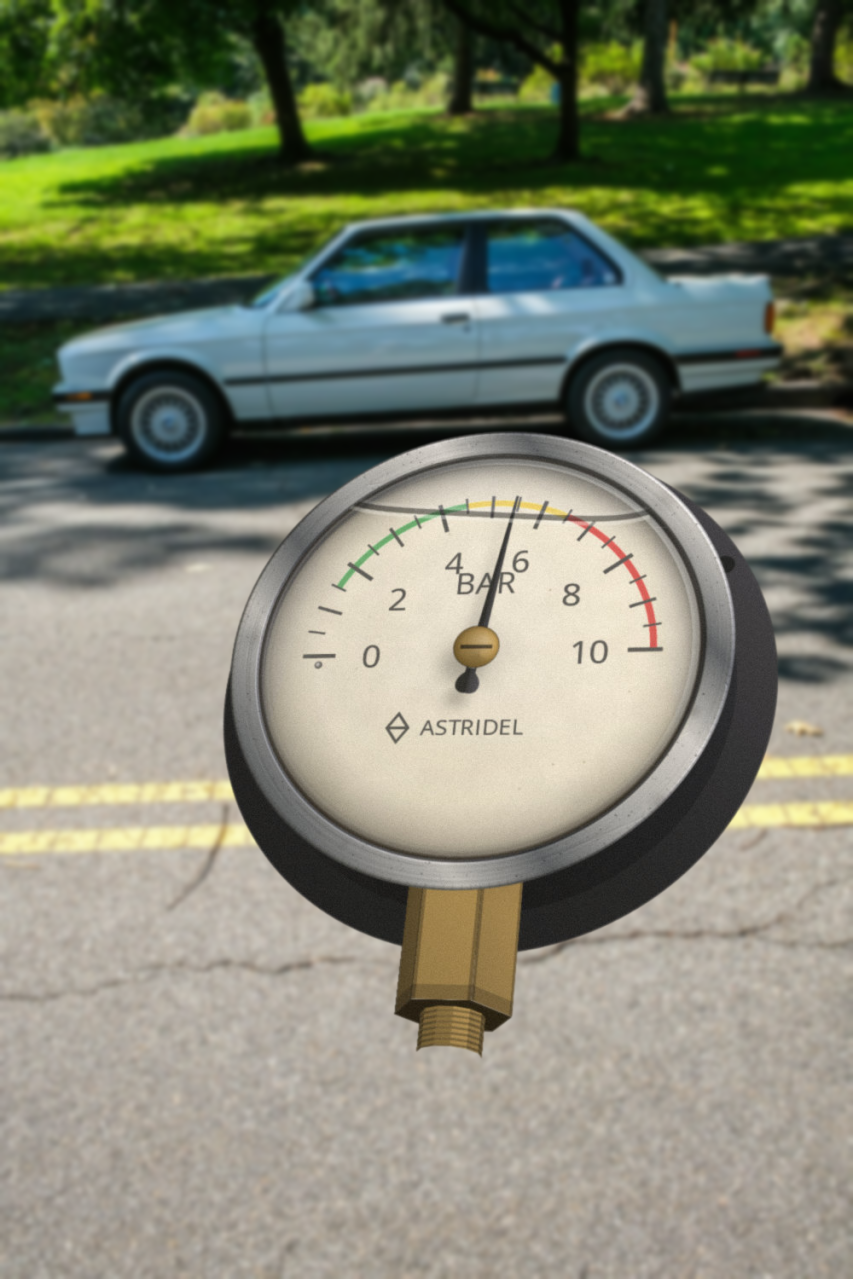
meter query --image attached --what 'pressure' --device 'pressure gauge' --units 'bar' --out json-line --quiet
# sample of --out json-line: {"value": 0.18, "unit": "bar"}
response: {"value": 5.5, "unit": "bar"}
